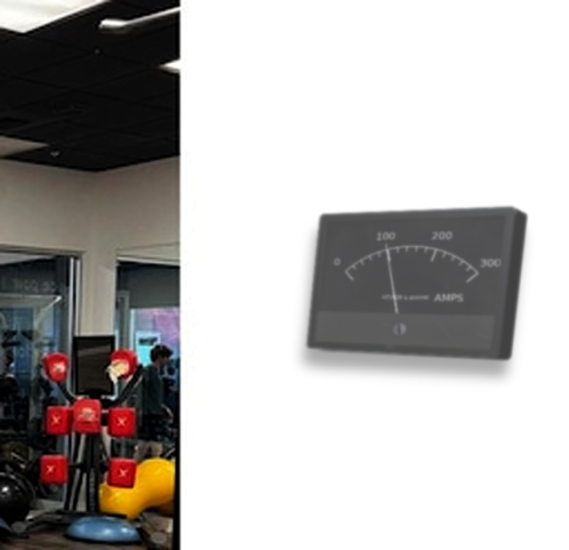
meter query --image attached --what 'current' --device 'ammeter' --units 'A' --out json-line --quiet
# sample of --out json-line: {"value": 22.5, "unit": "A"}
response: {"value": 100, "unit": "A"}
